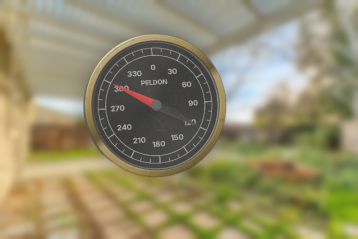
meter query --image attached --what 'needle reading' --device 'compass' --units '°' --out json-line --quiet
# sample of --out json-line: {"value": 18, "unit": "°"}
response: {"value": 300, "unit": "°"}
